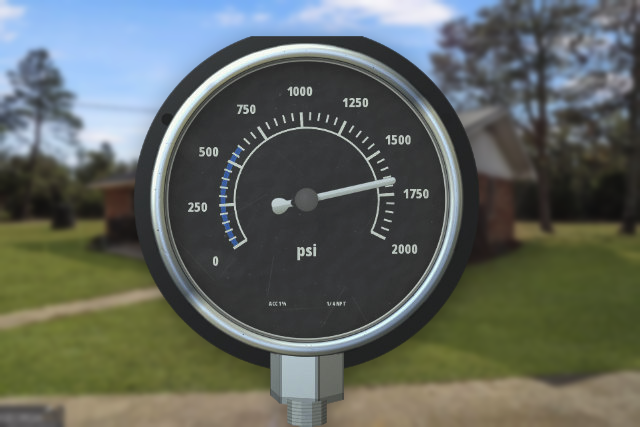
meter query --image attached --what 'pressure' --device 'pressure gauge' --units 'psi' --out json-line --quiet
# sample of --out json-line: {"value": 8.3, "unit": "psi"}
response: {"value": 1675, "unit": "psi"}
